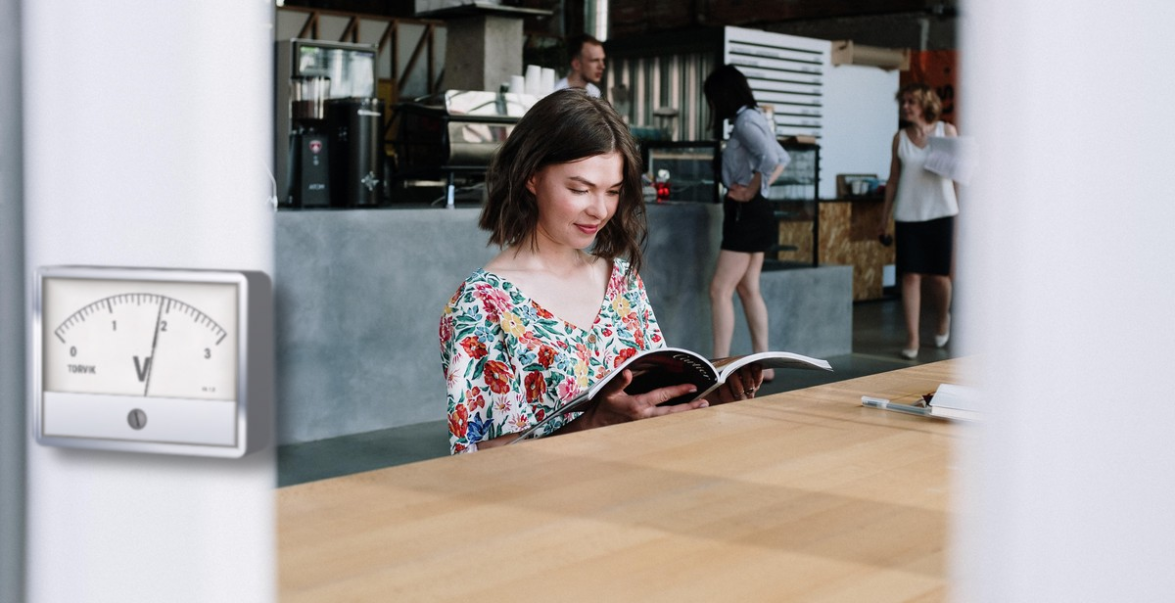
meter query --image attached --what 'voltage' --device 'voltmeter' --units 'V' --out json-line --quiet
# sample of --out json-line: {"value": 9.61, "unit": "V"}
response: {"value": 1.9, "unit": "V"}
